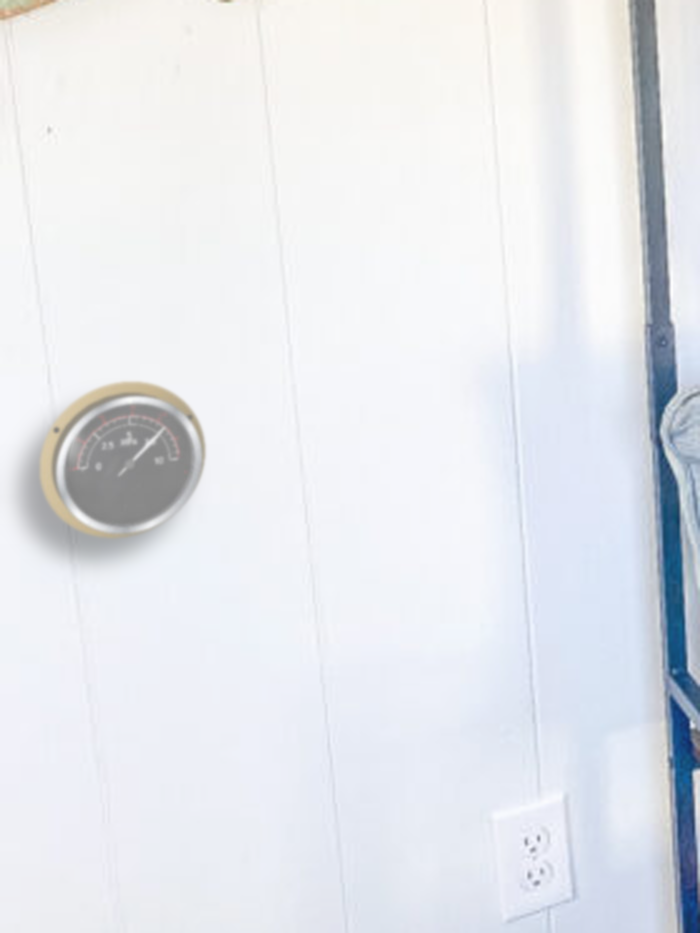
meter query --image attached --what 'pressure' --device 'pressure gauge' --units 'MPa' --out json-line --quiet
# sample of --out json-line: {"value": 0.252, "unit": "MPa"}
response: {"value": 7.5, "unit": "MPa"}
